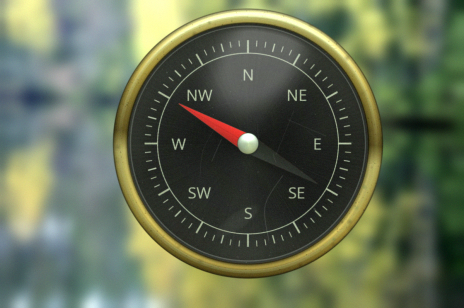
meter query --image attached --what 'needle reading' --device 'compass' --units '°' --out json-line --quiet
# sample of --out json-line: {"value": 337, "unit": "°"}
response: {"value": 300, "unit": "°"}
